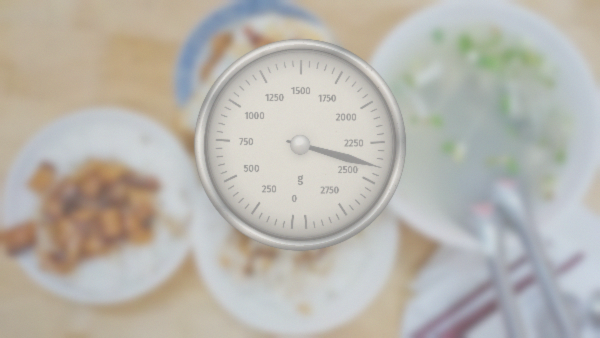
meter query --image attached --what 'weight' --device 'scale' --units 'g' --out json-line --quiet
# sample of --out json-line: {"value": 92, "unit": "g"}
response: {"value": 2400, "unit": "g"}
